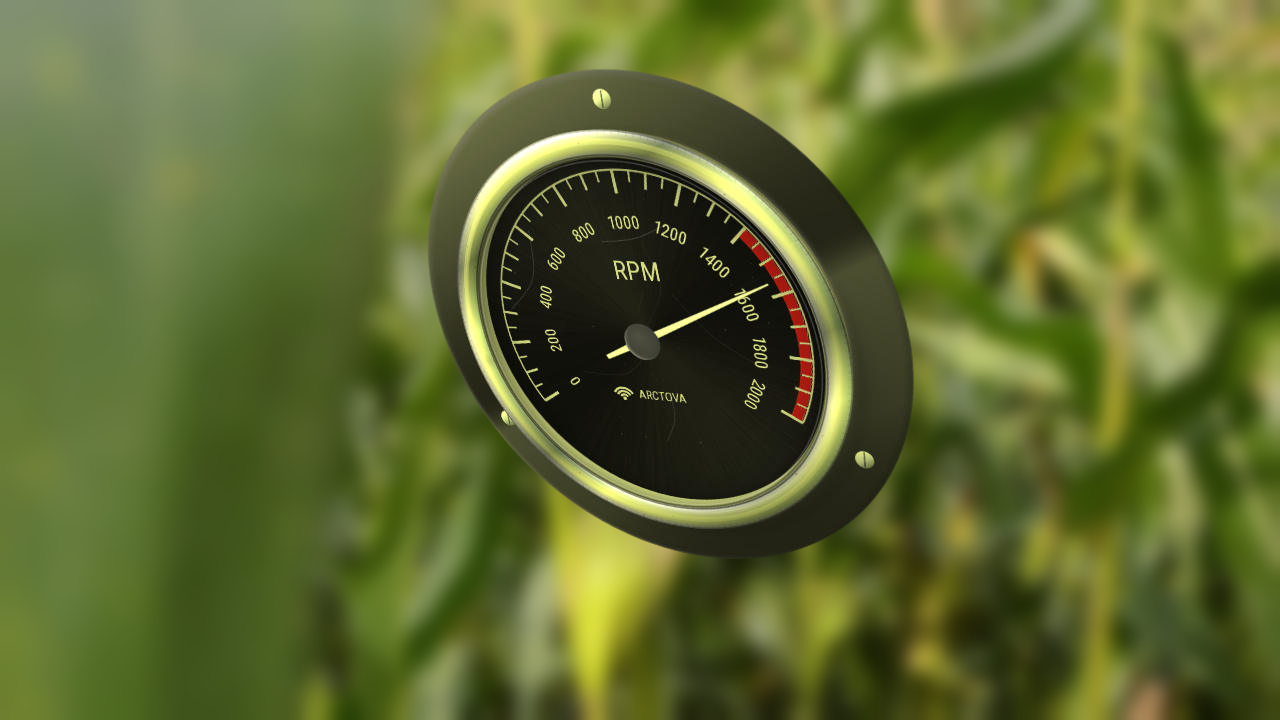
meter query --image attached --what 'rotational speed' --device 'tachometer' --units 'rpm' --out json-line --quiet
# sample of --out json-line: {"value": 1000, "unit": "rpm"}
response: {"value": 1550, "unit": "rpm"}
